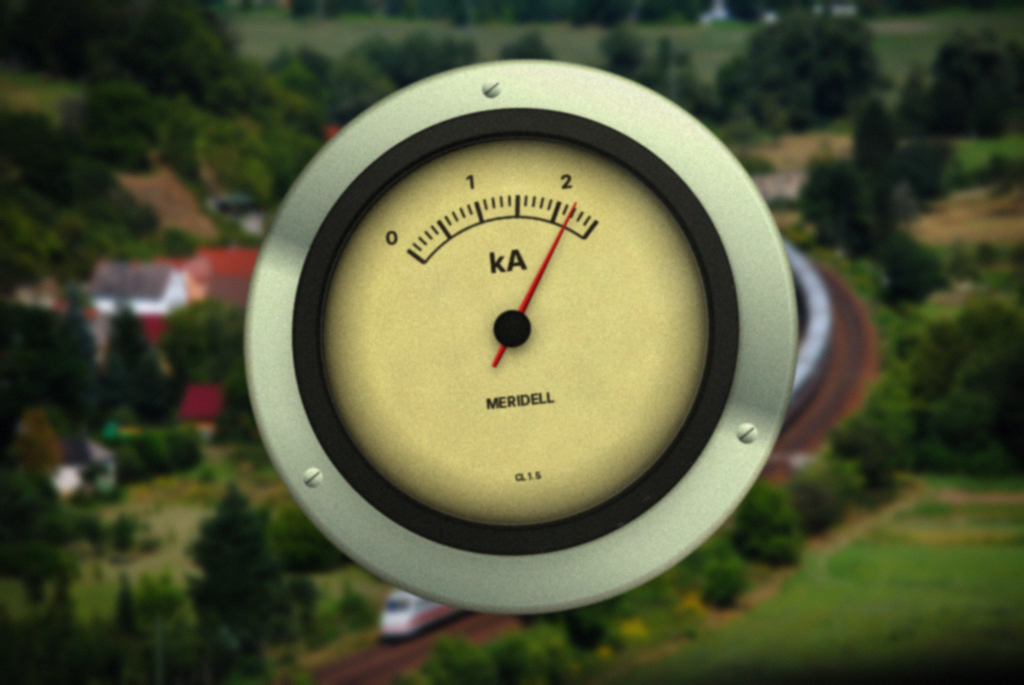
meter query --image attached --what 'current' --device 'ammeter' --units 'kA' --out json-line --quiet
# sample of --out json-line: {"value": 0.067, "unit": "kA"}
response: {"value": 2.2, "unit": "kA"}
